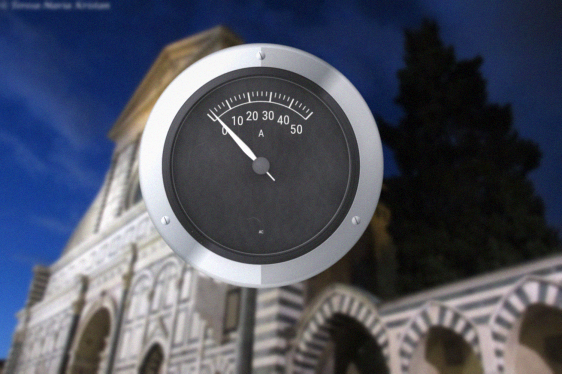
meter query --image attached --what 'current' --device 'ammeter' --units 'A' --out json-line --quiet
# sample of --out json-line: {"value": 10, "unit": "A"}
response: {"value": 2, "unit": "A"}
